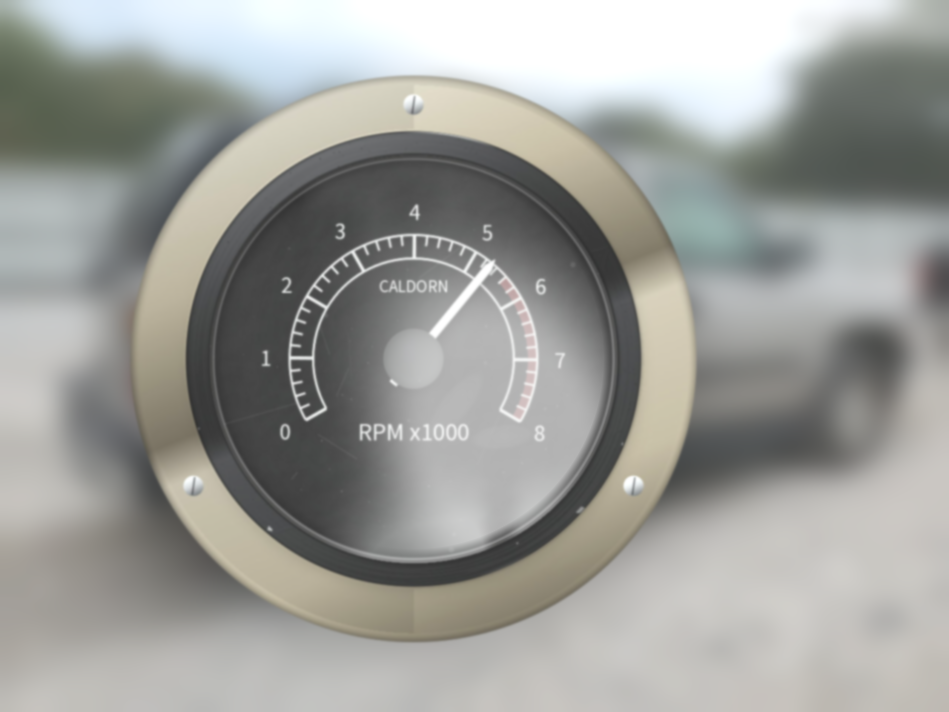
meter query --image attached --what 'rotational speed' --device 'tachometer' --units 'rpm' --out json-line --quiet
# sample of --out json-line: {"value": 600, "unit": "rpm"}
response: {"value": 5300, "unit": "rpm"}
